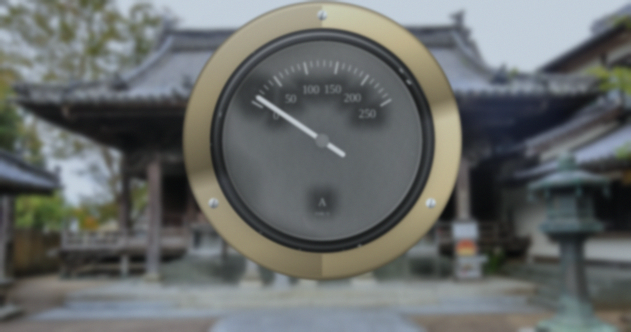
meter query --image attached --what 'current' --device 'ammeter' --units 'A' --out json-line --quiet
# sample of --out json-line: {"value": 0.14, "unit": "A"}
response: {"value": 10, "unit": "A"}
